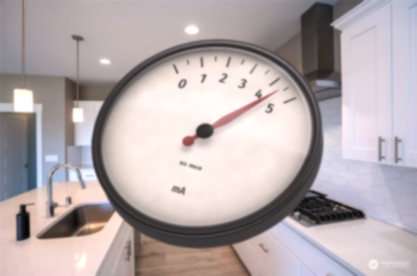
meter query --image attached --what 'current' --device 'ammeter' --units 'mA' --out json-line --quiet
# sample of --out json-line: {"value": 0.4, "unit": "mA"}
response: {"value": 4.5, "unit": "mA"}
